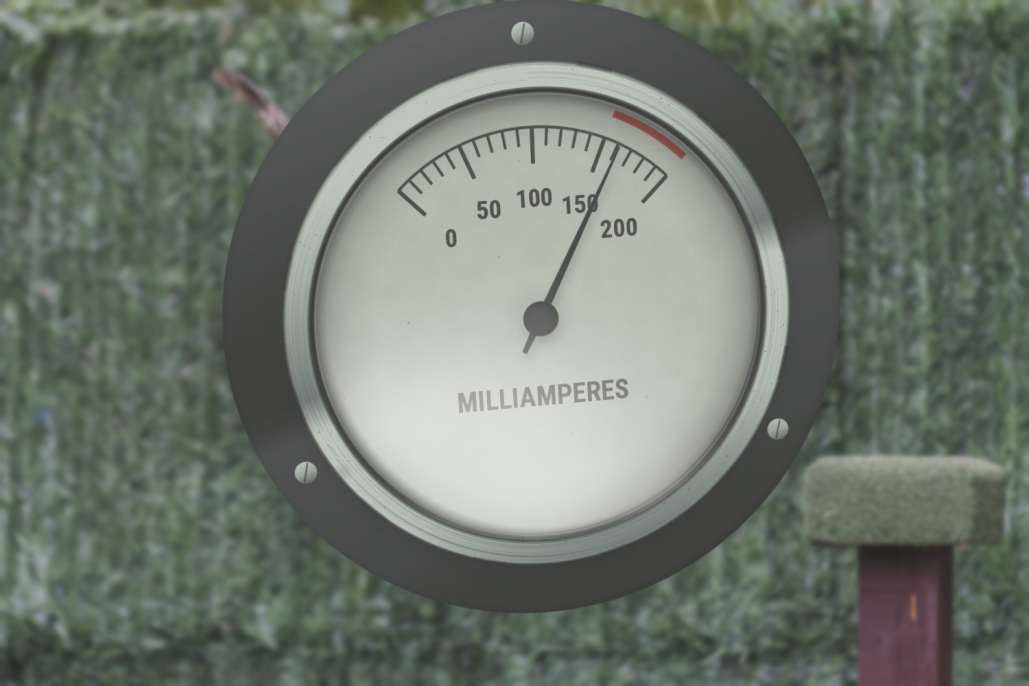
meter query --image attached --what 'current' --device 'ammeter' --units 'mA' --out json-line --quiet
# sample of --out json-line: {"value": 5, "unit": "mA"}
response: {"value": 160, "unit": "mA"}
